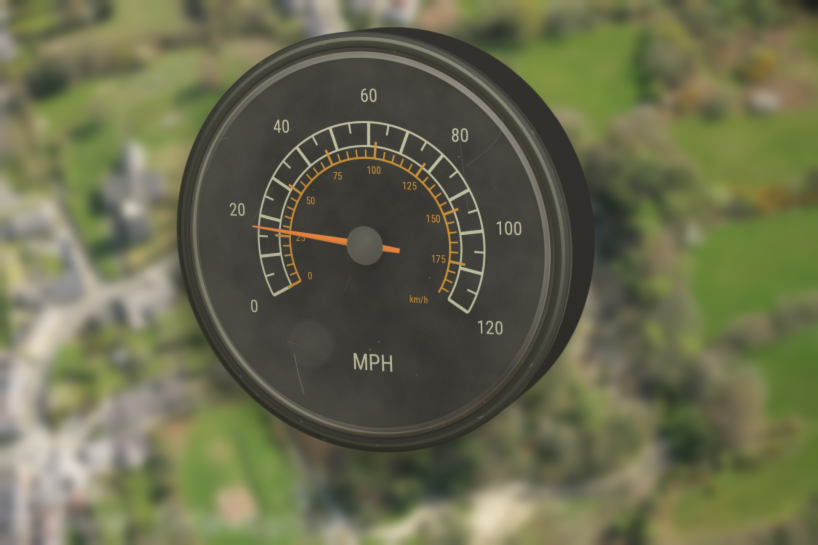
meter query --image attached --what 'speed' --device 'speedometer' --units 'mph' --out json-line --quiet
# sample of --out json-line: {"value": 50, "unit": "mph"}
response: {"value": 17.5, "unit": "mph"}
